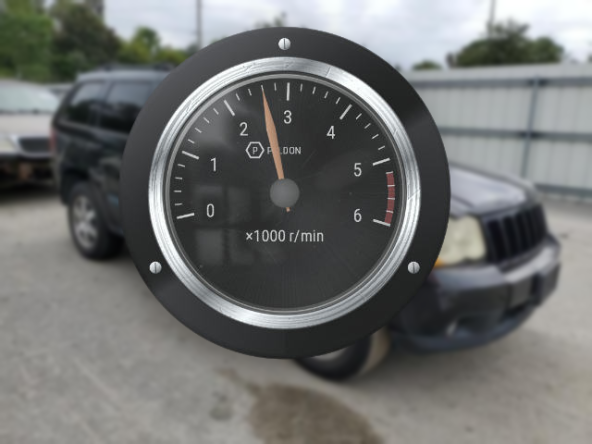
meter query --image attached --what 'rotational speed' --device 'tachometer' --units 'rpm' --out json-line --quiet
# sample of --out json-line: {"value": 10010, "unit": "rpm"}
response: {"value": 2600, "unit": "rpm"}
